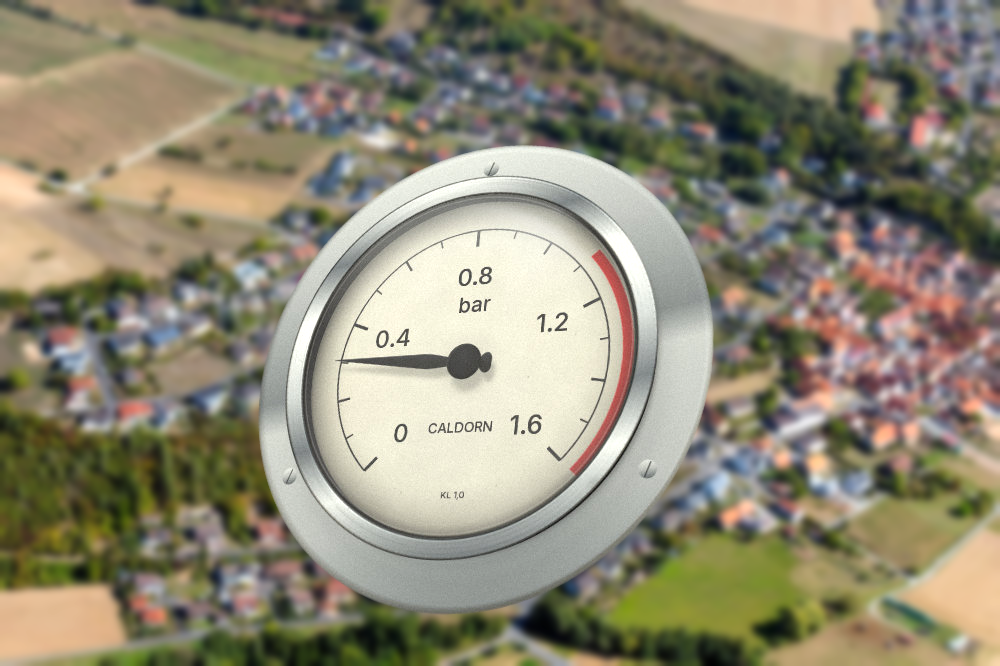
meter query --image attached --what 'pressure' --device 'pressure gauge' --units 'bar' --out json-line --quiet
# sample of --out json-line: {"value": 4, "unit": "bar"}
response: {"value": 0.3, "unit": "bar"}
